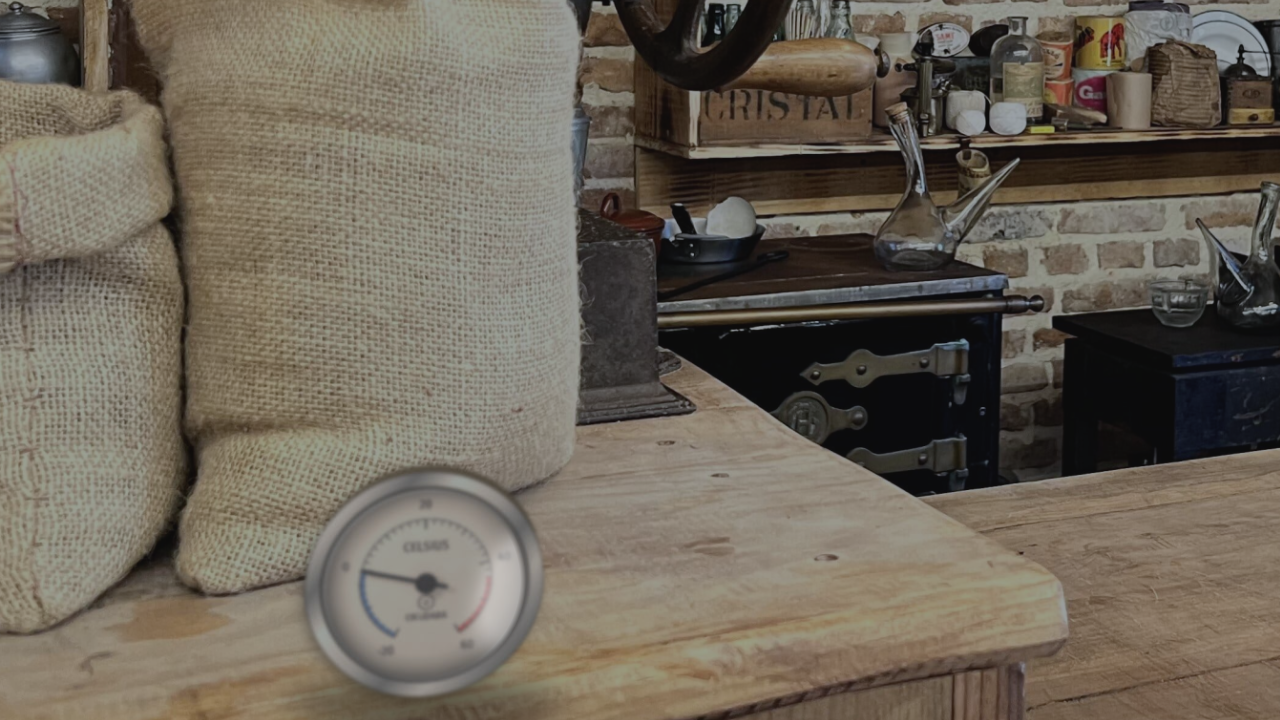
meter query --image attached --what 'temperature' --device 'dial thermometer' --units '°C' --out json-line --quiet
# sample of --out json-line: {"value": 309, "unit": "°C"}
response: {"value": 0, "unit": "°C"}
